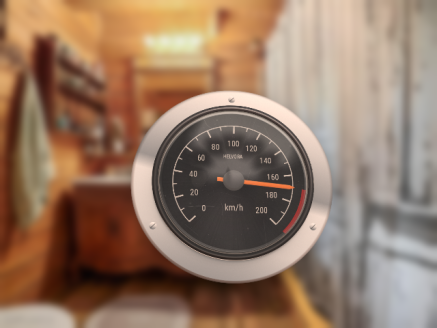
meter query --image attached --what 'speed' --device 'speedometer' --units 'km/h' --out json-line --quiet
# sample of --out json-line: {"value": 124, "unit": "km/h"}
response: {"value": 170, "unit": "km/h"}
